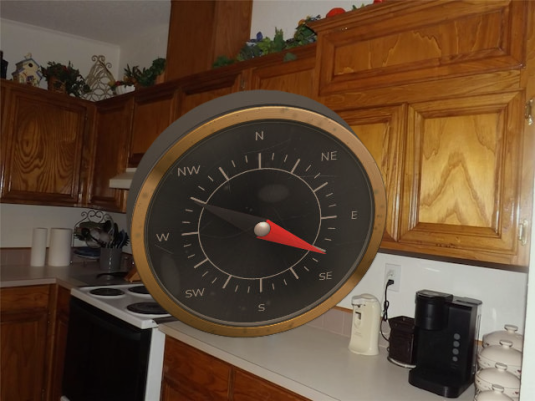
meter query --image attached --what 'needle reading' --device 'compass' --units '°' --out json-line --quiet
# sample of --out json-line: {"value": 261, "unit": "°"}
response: {"value": 120, "unit": "°"}
